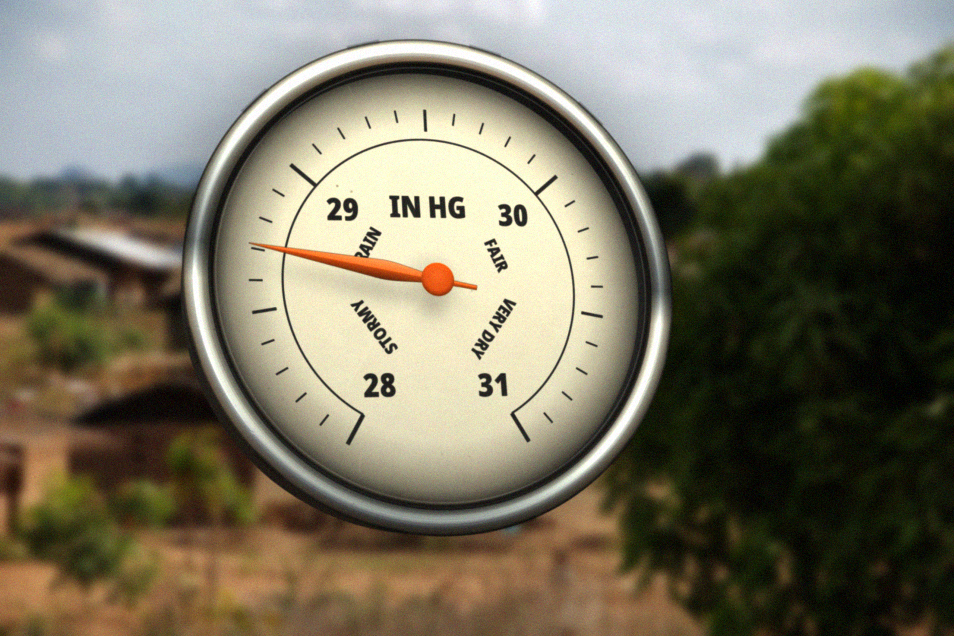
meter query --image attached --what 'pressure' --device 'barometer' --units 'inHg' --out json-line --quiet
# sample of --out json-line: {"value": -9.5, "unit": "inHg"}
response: {"value": 28.7, "unit": "inHg"}
